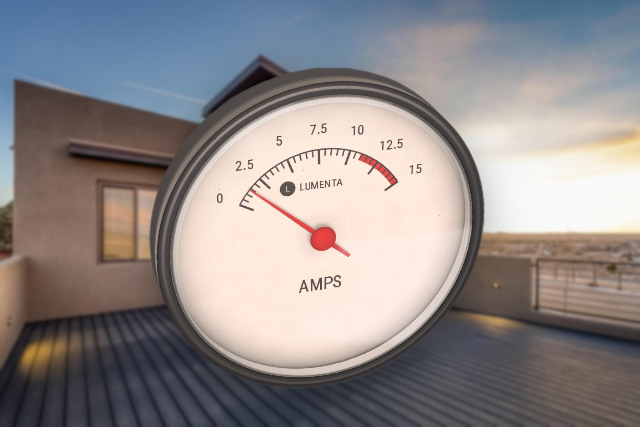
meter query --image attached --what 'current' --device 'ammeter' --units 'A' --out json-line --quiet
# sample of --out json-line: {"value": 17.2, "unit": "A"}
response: {"value": 1.5, "unit": "A"}
